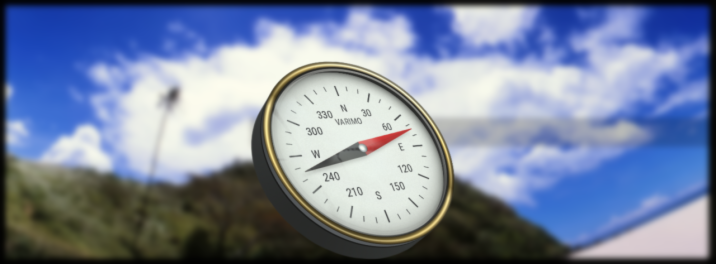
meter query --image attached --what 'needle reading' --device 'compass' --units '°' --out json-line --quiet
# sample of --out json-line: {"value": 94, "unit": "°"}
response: {"value": 75, "unit": "°"}
